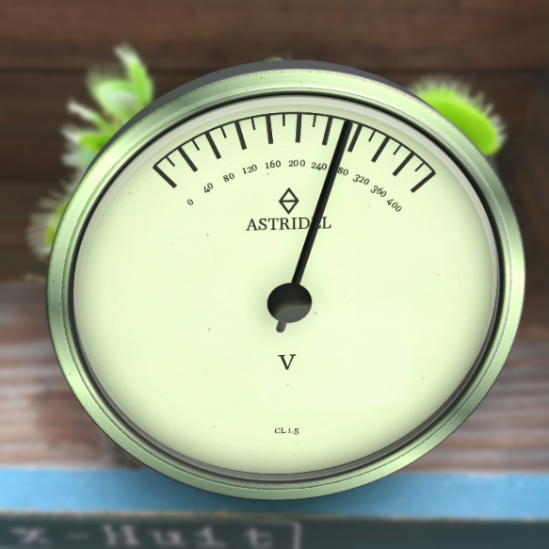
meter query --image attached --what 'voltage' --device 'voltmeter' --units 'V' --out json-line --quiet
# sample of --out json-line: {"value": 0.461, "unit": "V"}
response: {"value": 260, "unit": "V"}
